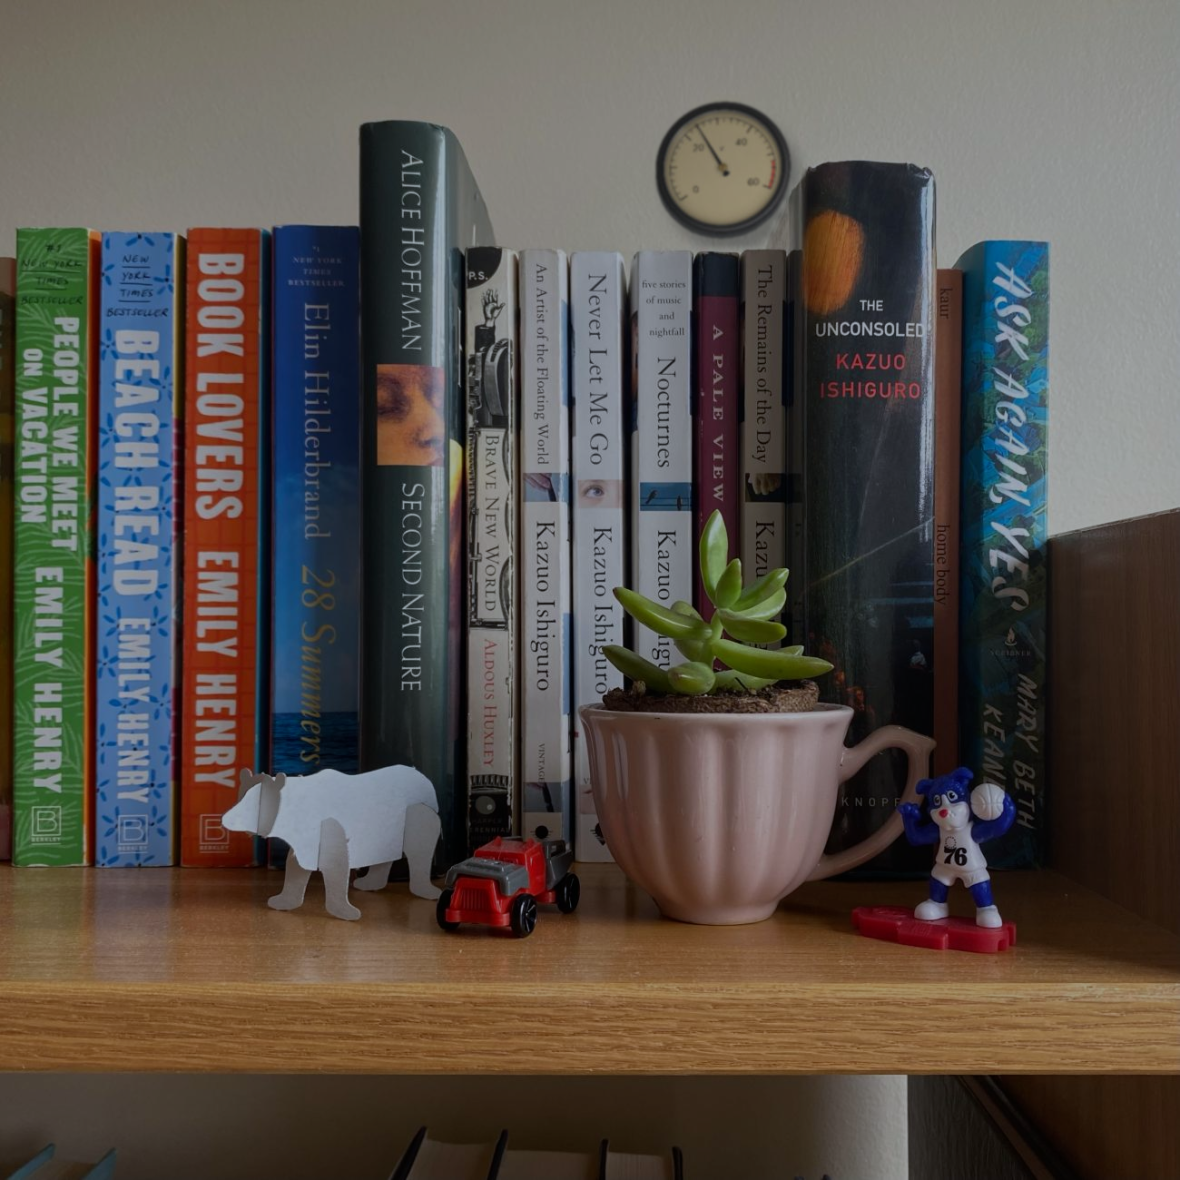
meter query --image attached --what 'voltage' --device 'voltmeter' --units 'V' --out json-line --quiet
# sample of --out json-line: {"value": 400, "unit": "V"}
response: {"value": 24, "unit": "V"}
